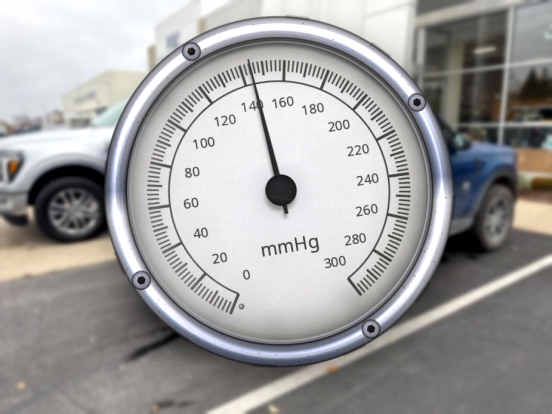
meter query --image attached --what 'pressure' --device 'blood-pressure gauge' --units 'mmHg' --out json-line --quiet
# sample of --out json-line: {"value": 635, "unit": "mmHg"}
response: {"value": 144, "unit": "mmHg"}
